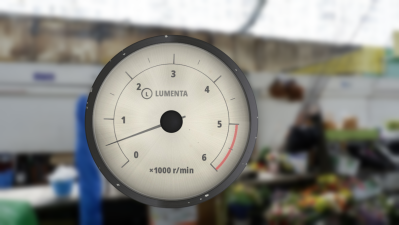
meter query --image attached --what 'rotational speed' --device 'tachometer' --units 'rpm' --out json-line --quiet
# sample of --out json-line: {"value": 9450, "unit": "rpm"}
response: {"value": 500, "unit": "rpm"}
